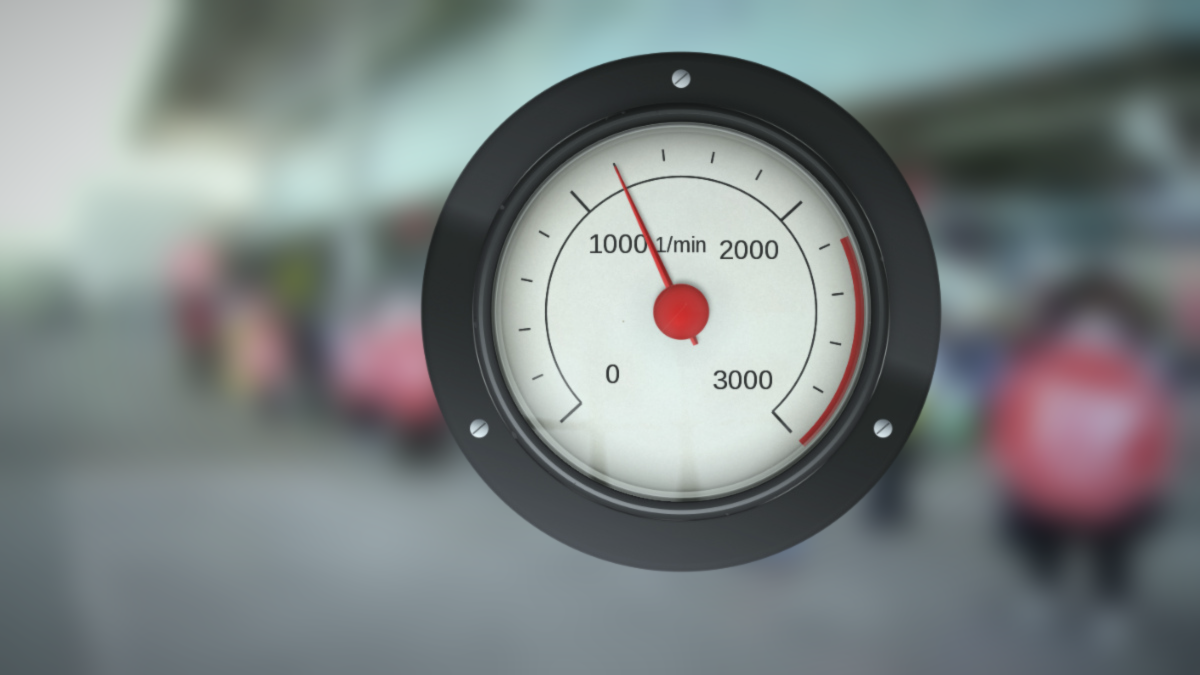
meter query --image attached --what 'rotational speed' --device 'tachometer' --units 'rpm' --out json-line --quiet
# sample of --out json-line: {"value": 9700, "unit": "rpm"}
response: {"value": 1200, "unit": "rpm"}
